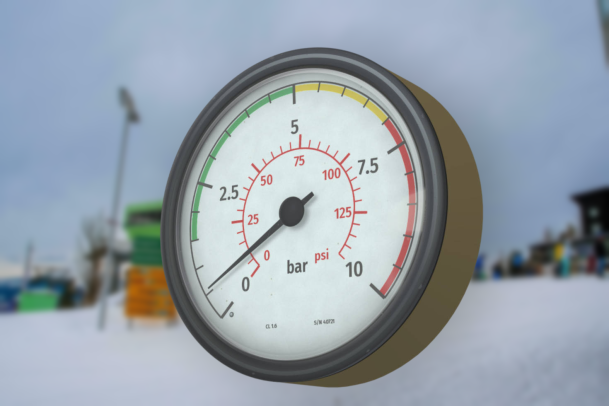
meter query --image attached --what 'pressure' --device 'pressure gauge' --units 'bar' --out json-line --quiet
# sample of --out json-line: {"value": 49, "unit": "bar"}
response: {"value": 0.5, "unit": "bar"}
